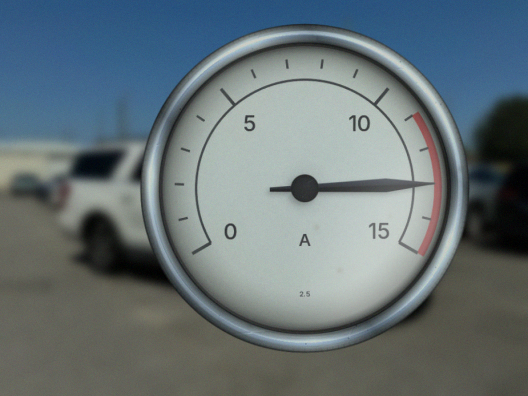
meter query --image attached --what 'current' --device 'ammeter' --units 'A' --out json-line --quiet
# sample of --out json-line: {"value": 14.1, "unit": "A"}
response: {"value": 13, "unit": "A"}
